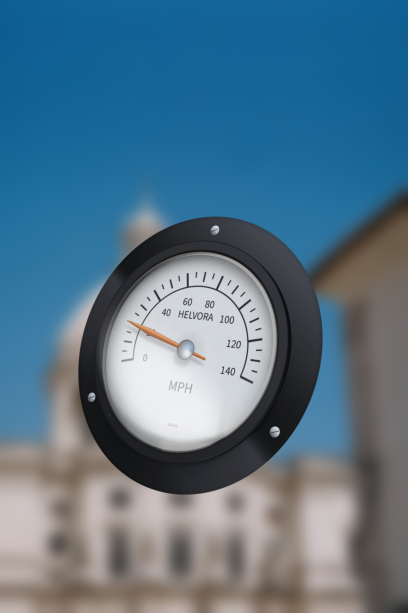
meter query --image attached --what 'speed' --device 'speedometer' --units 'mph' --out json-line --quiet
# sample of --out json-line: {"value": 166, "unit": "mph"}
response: {"value": 20, "unit": "mph"}
